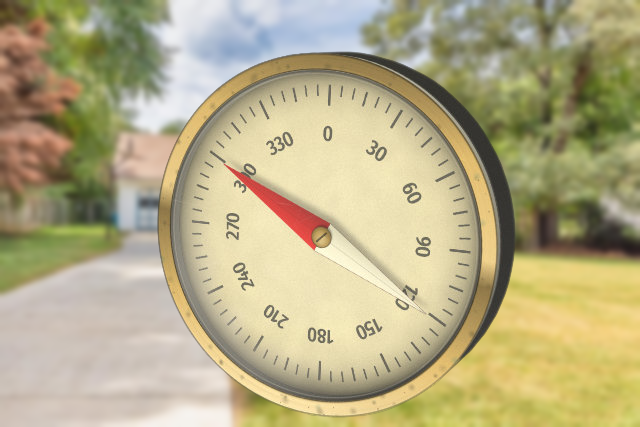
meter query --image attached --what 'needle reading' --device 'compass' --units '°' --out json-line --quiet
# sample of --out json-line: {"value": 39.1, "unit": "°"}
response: {"value": 300, "unit": "°"}
